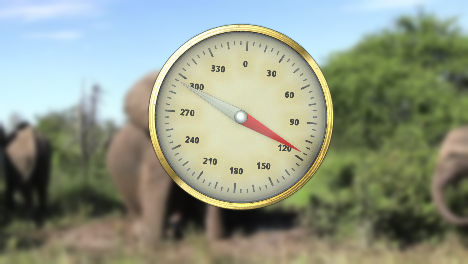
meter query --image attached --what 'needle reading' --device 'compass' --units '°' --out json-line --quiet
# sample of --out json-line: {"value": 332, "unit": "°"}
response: {"value": 115, "unit": "°"}
